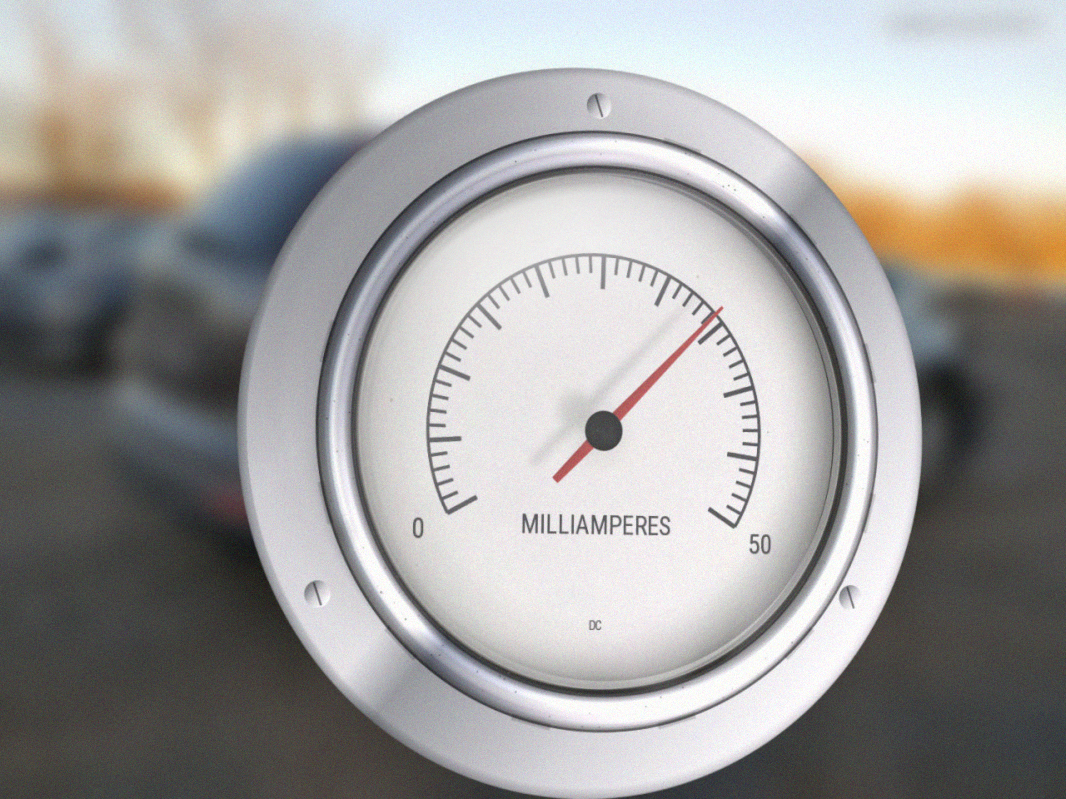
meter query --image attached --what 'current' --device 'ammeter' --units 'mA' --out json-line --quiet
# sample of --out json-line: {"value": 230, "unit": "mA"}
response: {"value": 34, "unit": "mA"}
